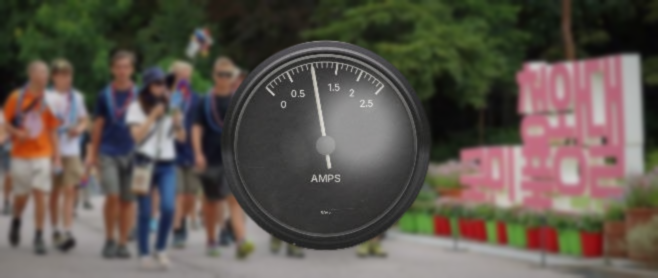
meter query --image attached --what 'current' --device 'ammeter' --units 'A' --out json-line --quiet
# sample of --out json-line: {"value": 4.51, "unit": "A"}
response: {"value": 1, "unit": "A"}
